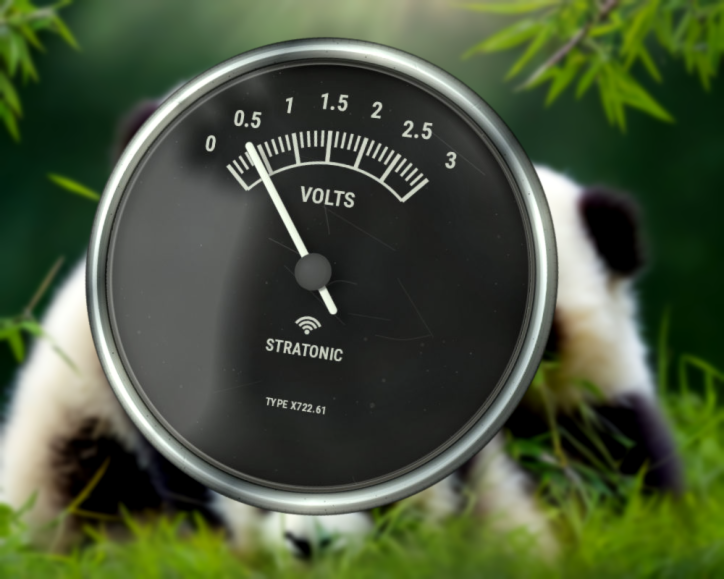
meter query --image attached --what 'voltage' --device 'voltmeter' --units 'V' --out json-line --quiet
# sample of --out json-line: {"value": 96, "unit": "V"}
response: {"value": 0.4, "unit": "V"}
